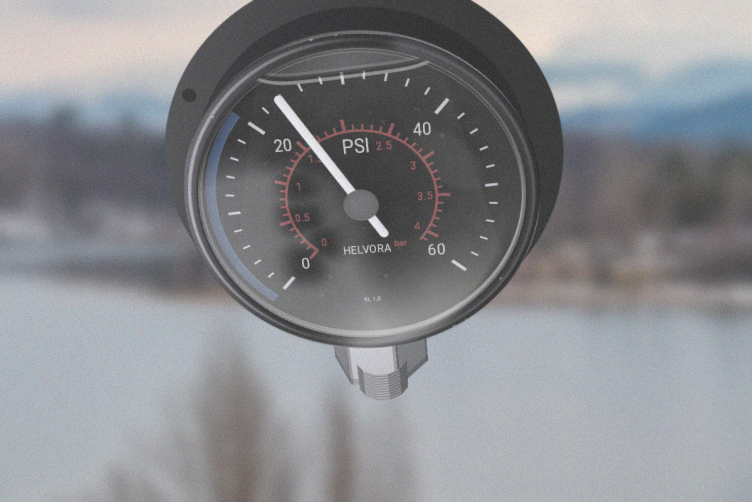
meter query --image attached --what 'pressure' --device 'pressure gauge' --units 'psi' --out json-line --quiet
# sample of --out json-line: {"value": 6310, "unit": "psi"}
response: {"value": 24, "unit": "psi"}
